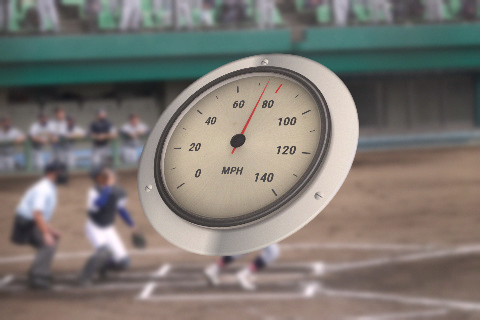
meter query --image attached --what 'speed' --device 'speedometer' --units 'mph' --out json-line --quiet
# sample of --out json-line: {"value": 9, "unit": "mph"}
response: {"value": 75, "unit": "mph"}
